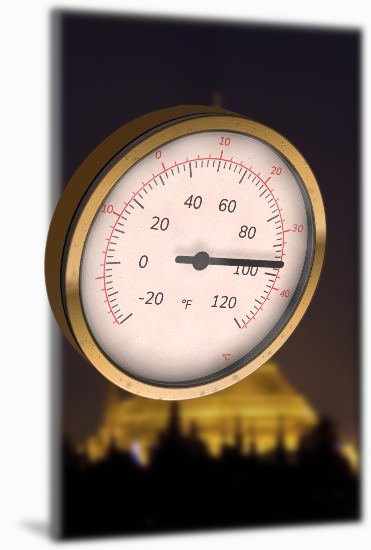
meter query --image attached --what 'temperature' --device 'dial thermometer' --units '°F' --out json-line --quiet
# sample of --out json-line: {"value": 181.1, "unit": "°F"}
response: {"value": 96, "unit": "°F"}
